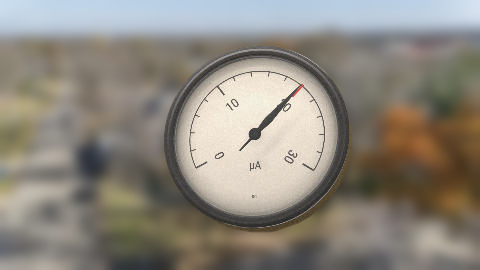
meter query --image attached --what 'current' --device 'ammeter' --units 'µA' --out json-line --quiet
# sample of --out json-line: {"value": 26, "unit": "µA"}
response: {"value": 20, "unit": "µA"}
